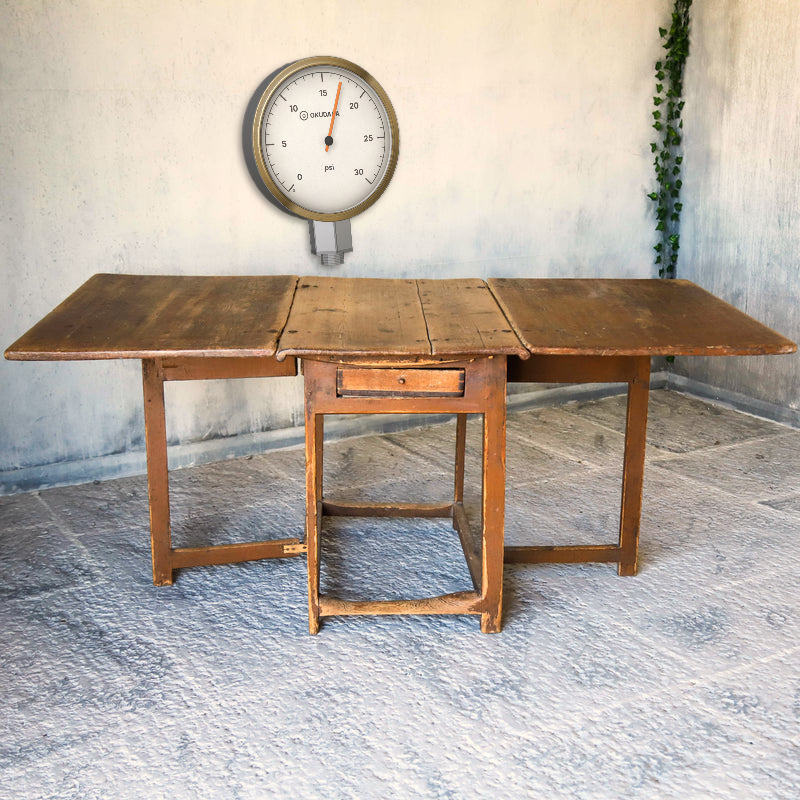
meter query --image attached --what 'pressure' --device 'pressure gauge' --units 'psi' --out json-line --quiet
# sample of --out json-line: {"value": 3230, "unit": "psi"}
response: {"value": 17, "unit": "psi"}
